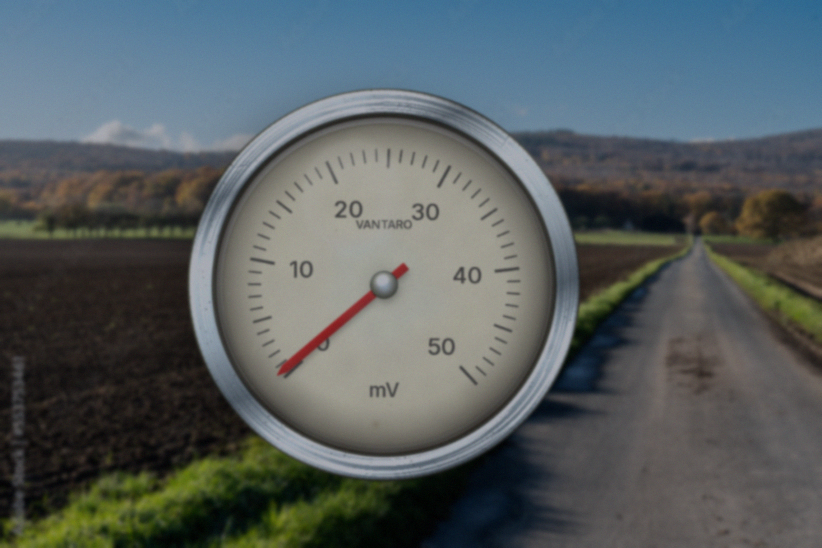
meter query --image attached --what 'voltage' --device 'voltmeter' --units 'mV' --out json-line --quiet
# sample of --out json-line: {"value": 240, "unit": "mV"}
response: {"value": 0.5, "unit": "mV"}
